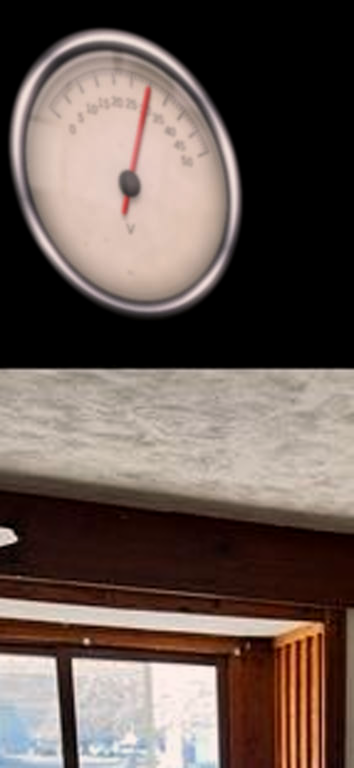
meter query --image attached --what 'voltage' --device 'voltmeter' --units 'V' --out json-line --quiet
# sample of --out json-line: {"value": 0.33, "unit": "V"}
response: {"value": 30, "unit": "V"}
